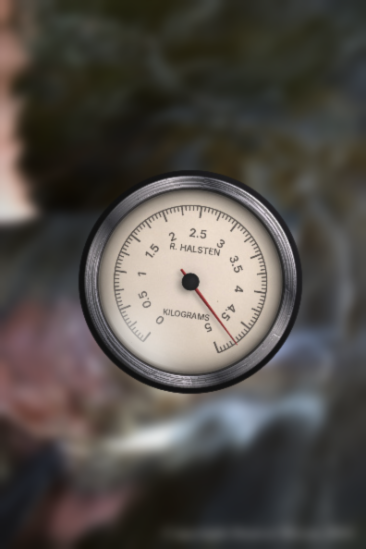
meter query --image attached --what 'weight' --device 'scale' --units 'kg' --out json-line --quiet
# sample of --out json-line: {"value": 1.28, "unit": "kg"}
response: {"value": 4.75, "unit": "kg"}
